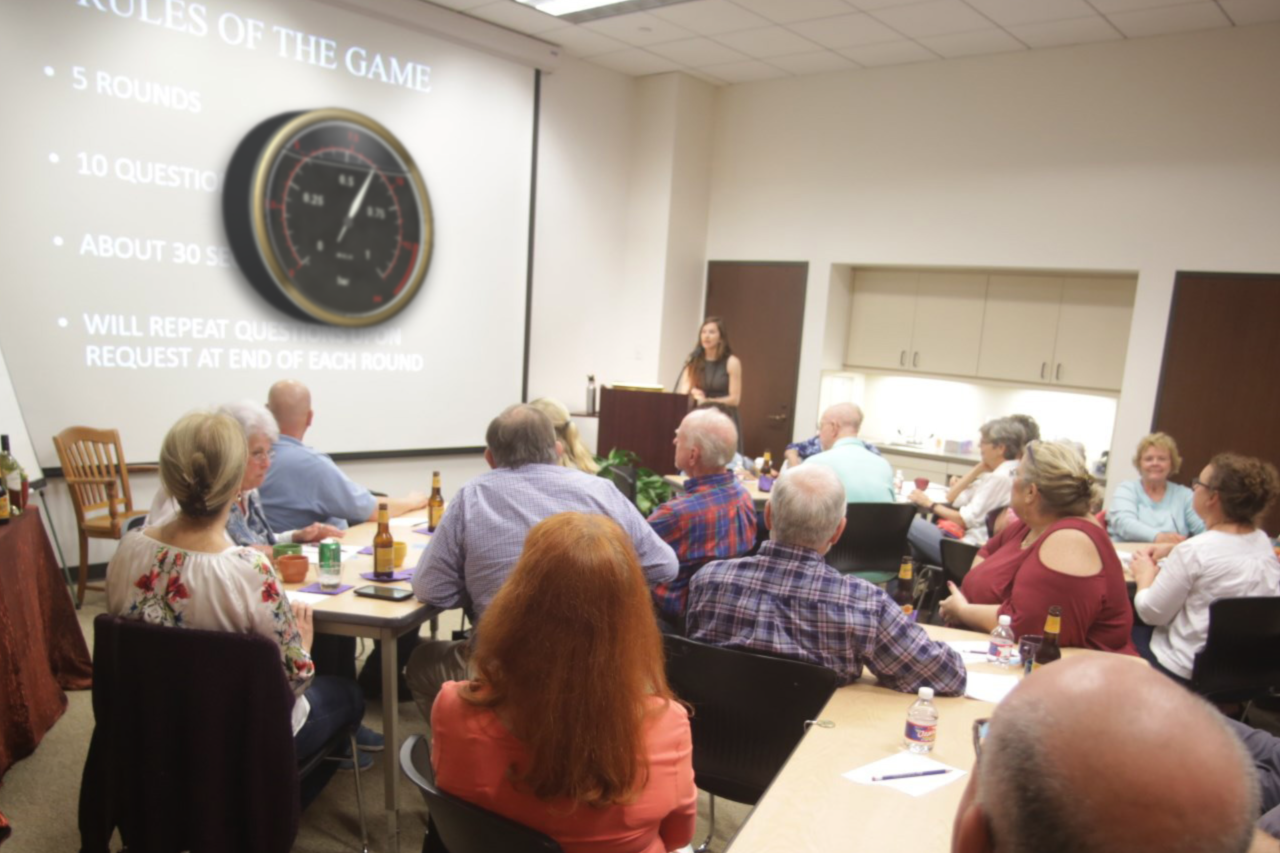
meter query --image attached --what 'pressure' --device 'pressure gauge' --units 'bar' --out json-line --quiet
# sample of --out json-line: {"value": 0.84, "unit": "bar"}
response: {"value": 0.6, "unit": "bar"}
